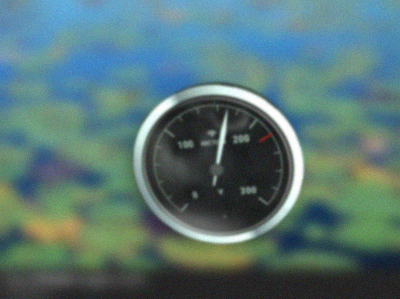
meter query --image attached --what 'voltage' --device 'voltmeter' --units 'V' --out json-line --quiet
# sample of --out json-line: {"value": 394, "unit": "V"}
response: {"value": 170, "unit": "V"}
